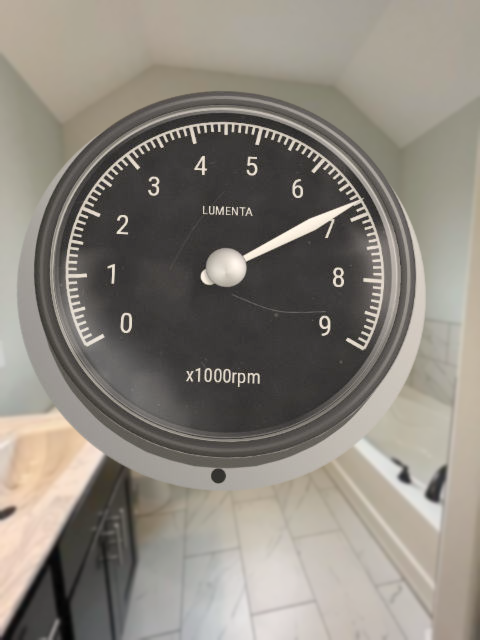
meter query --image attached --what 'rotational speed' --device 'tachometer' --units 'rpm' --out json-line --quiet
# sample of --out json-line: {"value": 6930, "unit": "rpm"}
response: {"value": 6800, "unit": "rpm"}
